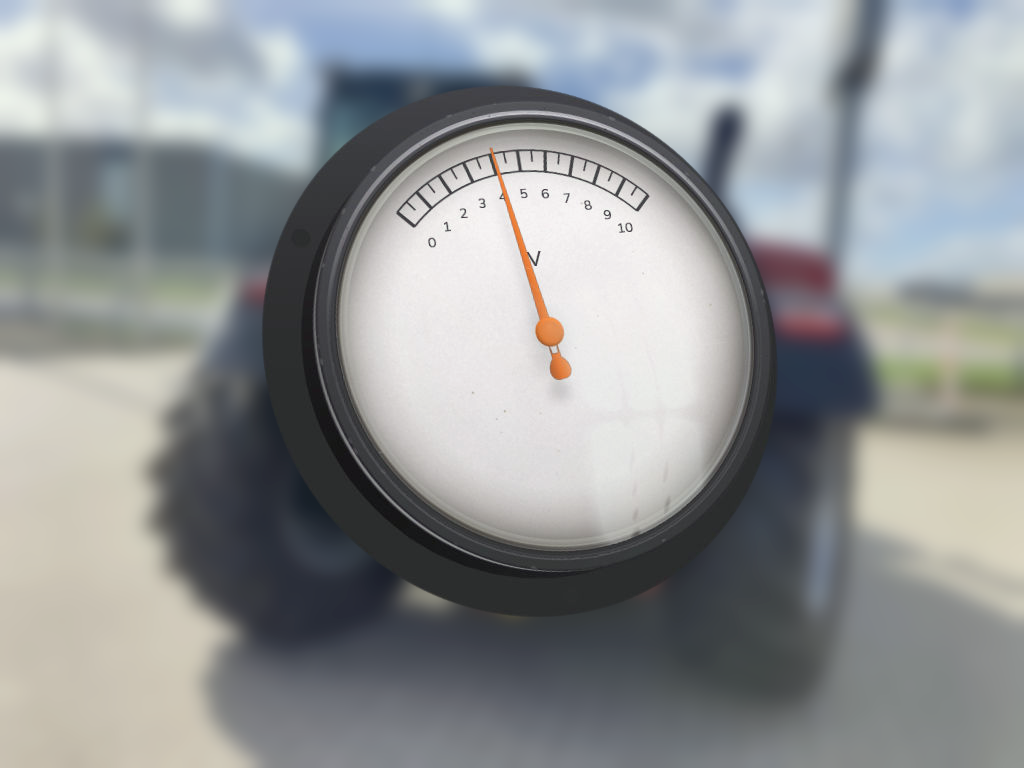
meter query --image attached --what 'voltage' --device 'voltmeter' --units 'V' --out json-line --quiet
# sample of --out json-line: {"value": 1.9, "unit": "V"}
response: {"value": 4, "unit": "V"}
